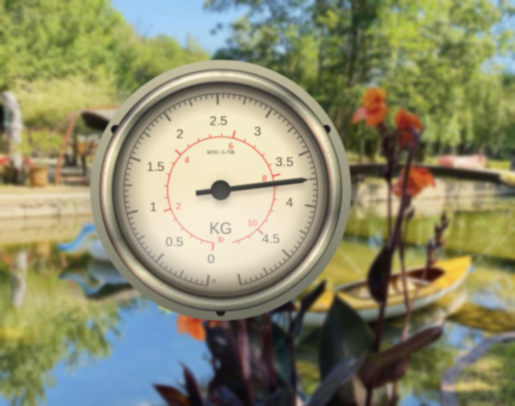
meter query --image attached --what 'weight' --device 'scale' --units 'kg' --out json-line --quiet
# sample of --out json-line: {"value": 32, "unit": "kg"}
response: {"value": 3.75, "unit": "kg"}
